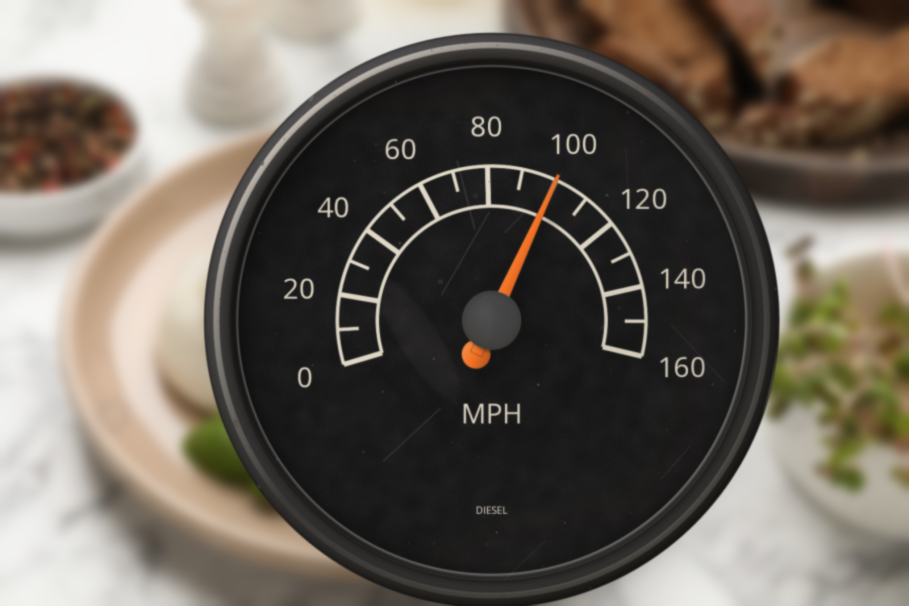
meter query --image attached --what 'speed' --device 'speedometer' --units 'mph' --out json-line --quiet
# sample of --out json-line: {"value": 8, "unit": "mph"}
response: {"value": 100, "unit": "mph"}
